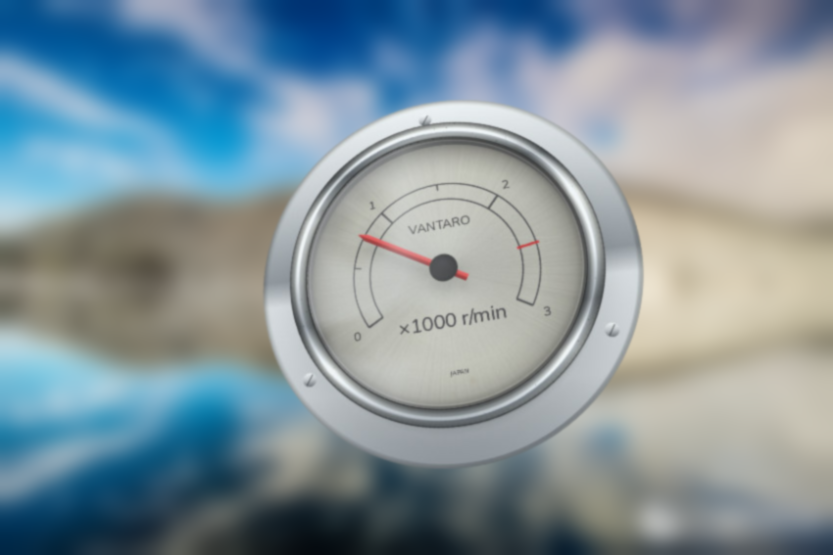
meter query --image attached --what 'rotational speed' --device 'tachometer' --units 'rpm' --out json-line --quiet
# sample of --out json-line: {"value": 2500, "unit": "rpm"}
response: {"value": 750, "unit": "rpm"}
